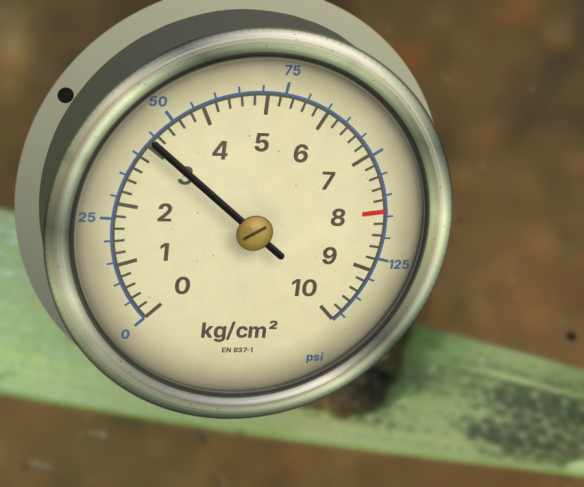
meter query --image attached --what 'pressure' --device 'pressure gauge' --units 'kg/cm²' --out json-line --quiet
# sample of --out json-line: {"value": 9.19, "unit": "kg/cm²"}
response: {"value": 3.1, "unit": "kg/cm²"}
